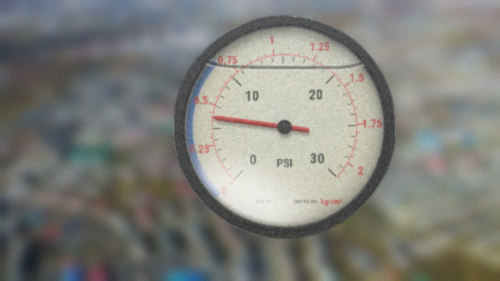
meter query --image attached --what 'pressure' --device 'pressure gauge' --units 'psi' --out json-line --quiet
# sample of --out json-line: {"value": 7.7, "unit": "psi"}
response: {"value": 6, "unit": "psi"}
